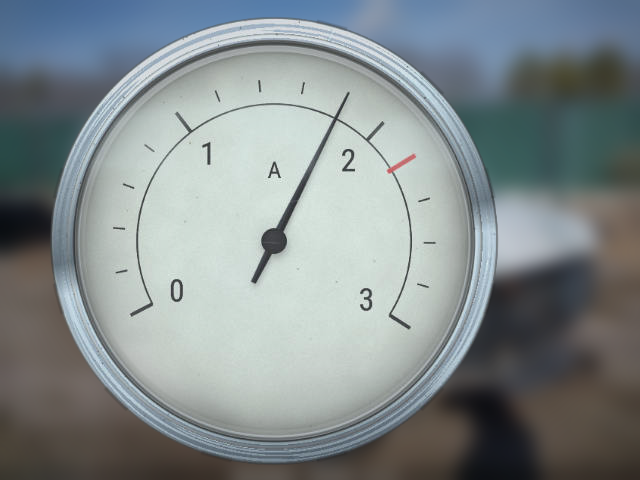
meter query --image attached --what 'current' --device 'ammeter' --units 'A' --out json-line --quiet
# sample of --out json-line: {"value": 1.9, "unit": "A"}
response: {"value": 1.8, "unit": "A"}
